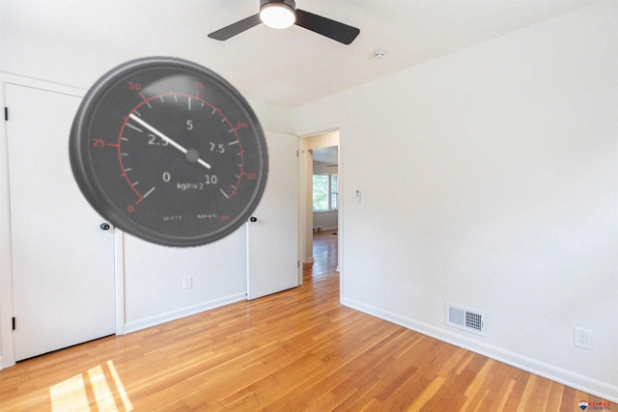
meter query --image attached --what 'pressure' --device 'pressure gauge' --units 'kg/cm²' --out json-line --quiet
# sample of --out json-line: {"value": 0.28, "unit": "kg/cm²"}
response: {"value": 2.75, "unit": "kg/cm²"}
